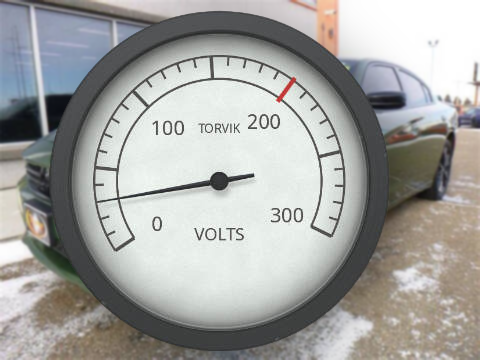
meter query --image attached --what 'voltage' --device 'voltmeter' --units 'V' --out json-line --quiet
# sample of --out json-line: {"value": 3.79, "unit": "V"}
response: {"value": 30, "unit": "V"}
